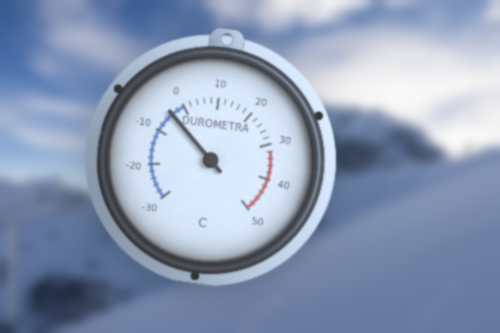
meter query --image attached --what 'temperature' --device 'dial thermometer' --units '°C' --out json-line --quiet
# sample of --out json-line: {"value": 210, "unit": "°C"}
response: {"value": -4, "unit": "°C"}
